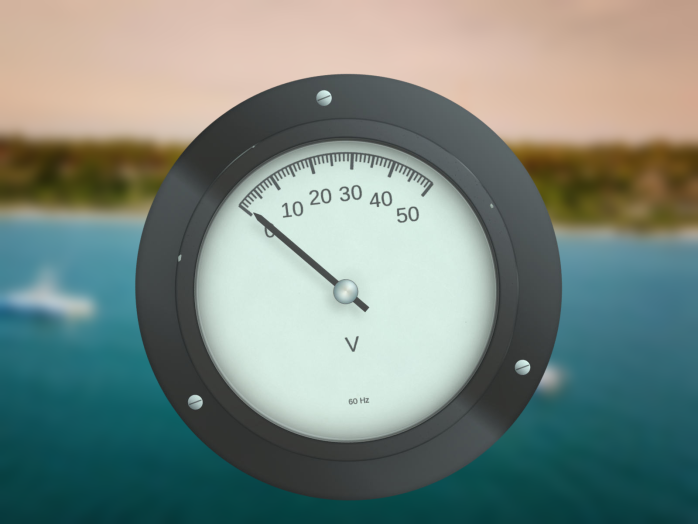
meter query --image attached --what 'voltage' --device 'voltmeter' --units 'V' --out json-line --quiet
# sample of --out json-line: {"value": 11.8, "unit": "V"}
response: {"value": 1, "unit": "V"}
